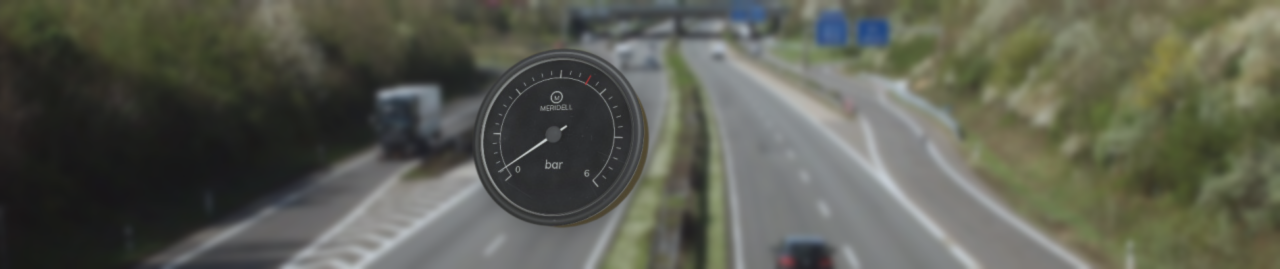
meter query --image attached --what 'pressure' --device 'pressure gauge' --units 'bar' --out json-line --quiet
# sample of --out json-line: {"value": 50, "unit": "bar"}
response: {"value": 0.2, "unit": "bar"}
